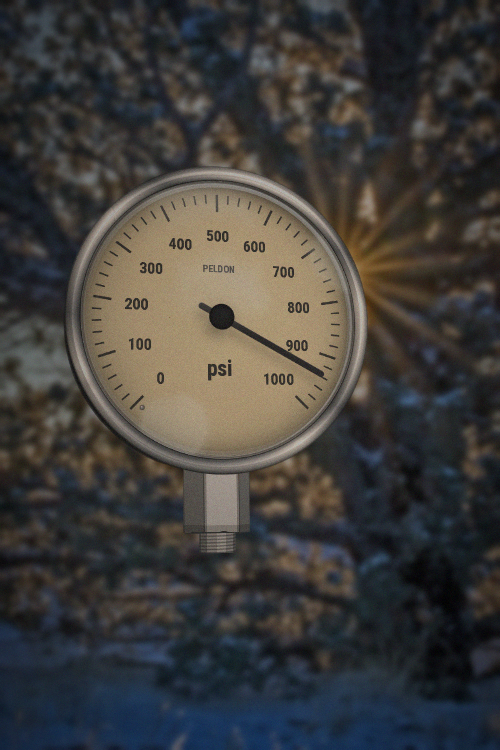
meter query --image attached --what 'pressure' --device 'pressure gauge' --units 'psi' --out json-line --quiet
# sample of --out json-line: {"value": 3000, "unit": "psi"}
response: {"value": 940, "unit": "psi"}
